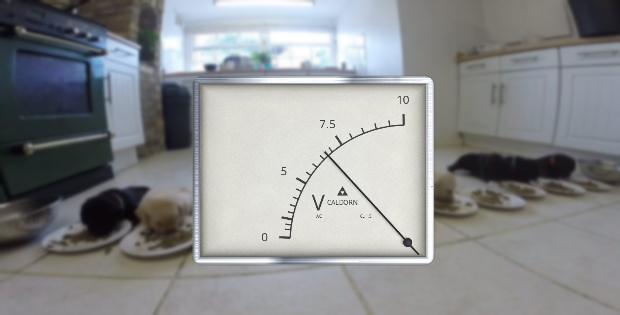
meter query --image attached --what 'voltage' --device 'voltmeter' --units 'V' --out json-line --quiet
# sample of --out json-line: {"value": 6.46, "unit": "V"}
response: {"value": 6.75, "unit": "V"}
